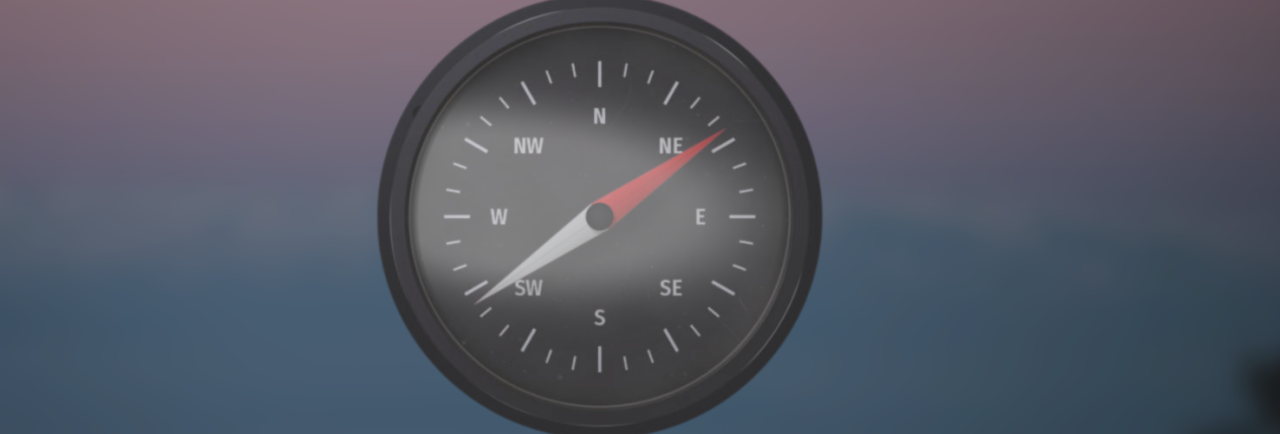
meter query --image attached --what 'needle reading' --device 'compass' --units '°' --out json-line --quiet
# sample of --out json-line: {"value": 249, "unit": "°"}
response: {"value": 55, "unit": "°"}
